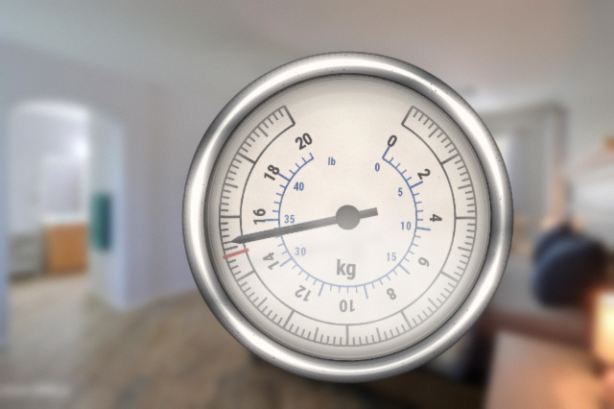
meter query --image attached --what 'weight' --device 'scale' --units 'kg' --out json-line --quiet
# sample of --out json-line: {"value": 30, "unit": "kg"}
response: {"value": 15.2, "unit": "kg"}
